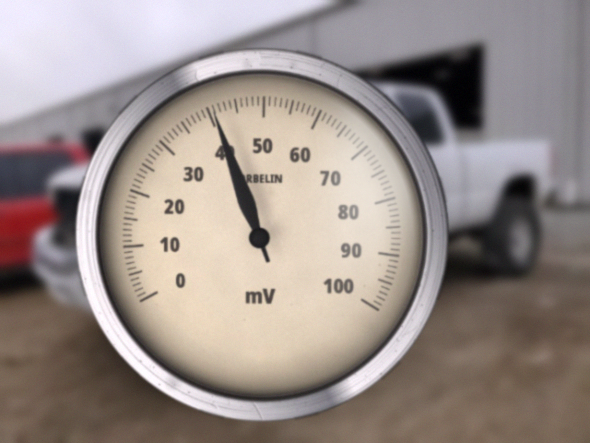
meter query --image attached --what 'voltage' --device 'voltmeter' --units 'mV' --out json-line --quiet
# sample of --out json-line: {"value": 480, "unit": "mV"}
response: {"value": 41, "unit": "mV"}
